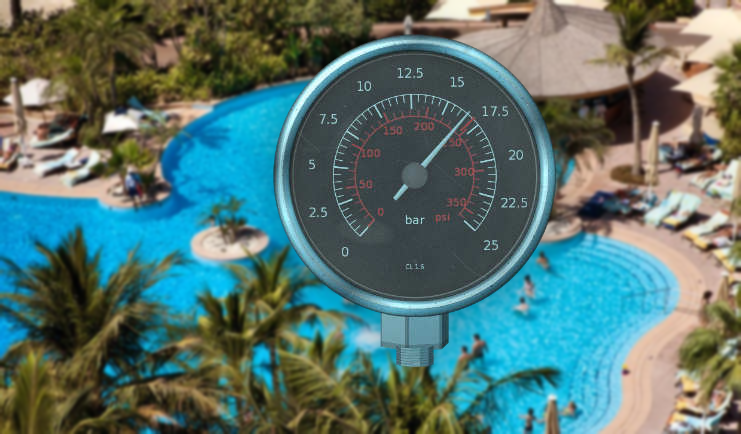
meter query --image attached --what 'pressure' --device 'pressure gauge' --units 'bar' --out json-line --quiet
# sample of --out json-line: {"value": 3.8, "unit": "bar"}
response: {"value": 16.5, "unit": "bar"}
